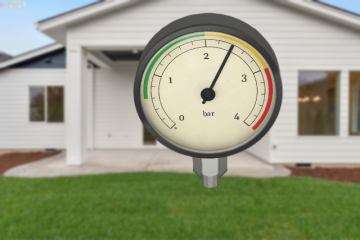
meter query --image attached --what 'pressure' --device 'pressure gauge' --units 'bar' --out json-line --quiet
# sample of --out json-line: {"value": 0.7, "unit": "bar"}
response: {"value": 2.4, "unit": "bar"}
